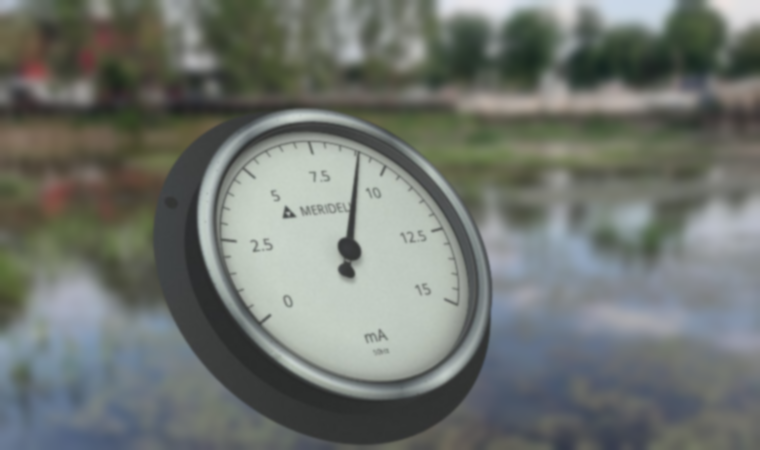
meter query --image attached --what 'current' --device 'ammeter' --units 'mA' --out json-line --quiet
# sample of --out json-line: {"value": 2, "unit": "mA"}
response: {"value": 9, "unit": "mA"}
